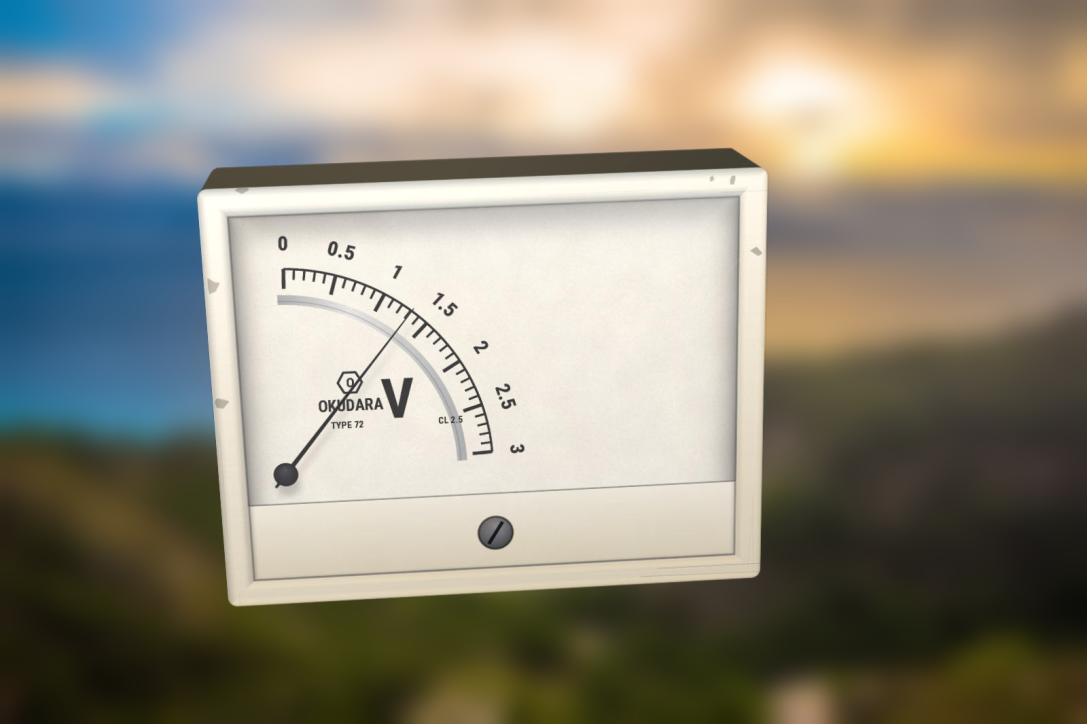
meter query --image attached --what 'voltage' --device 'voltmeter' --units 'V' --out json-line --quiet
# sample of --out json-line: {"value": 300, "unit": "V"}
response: {"value": 1.3, "unit": "V"}
